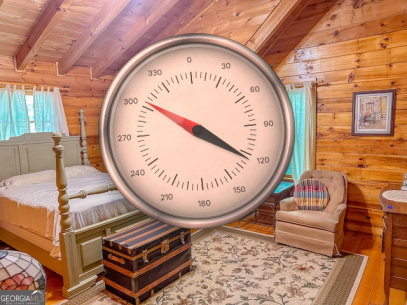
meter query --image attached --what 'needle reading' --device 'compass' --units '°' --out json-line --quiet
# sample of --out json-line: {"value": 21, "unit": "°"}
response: {"value": 305, "unit": "°"}
